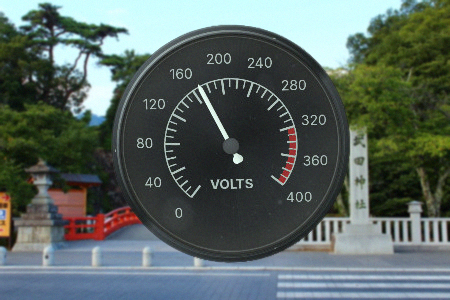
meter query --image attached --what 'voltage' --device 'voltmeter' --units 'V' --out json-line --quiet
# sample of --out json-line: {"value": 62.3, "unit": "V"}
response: {"value": 170, "unit": "V"}
